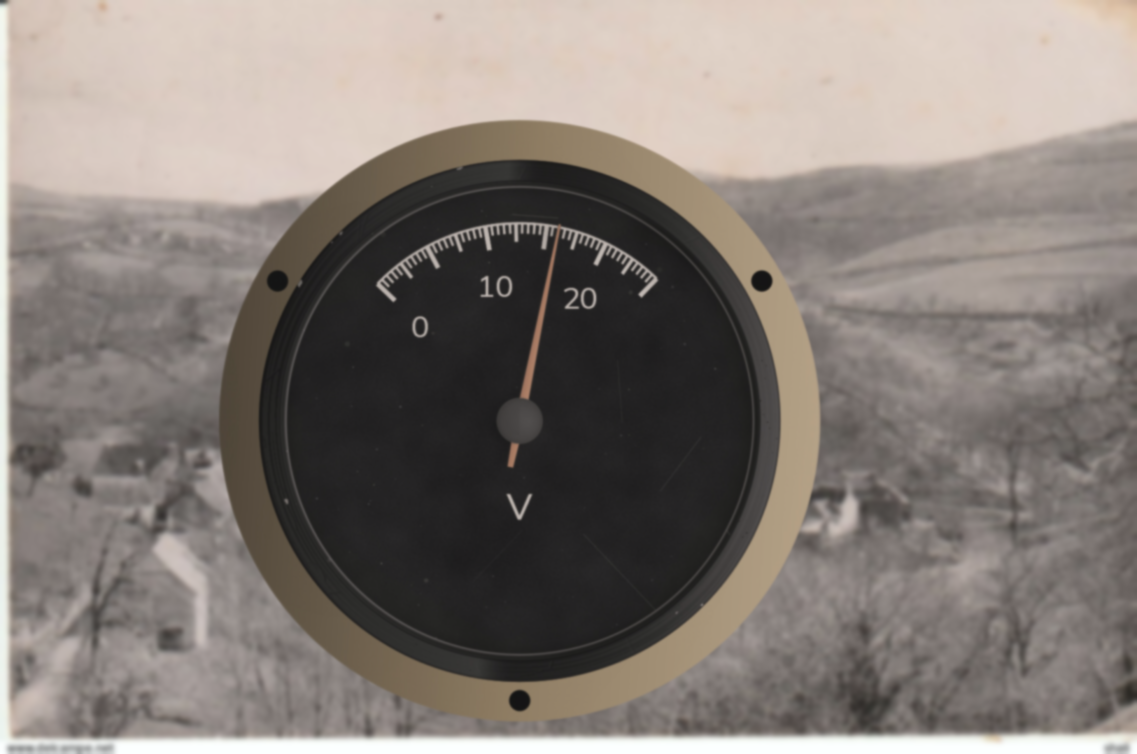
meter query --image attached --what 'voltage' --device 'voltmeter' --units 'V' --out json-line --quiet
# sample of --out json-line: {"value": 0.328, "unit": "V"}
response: {"value": 16, "unit": "V"}
